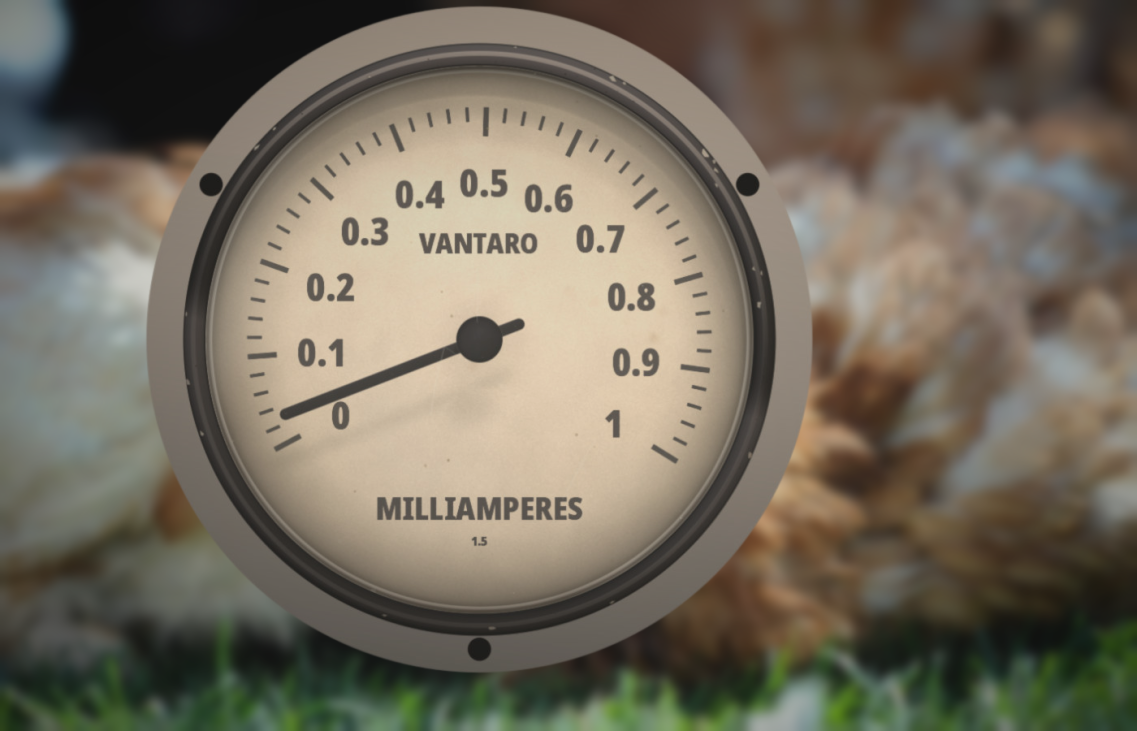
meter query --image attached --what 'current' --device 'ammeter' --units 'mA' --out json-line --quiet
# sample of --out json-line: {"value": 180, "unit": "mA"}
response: {"value": 0.03, "unit": "mA"}
